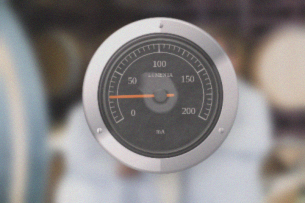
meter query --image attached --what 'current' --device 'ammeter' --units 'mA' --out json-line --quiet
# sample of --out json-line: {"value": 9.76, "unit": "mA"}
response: {"value": 25, "unit": "mA"}
